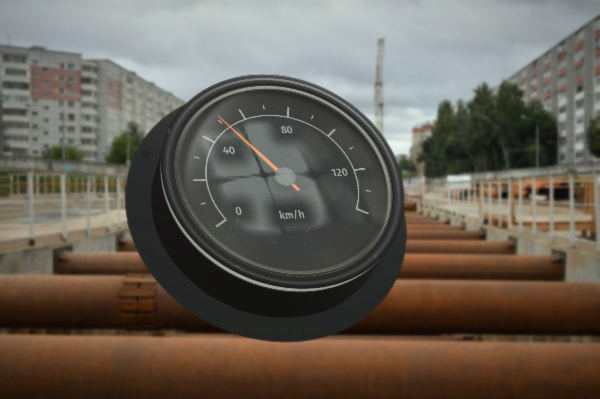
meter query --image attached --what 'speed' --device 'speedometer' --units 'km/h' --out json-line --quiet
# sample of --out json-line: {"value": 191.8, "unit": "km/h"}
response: {"value": 50, "unit": "km/h"}
